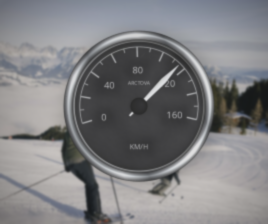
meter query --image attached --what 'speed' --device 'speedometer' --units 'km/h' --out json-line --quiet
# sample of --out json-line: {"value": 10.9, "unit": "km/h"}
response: {"value": 115, "unit": "km/h"}
